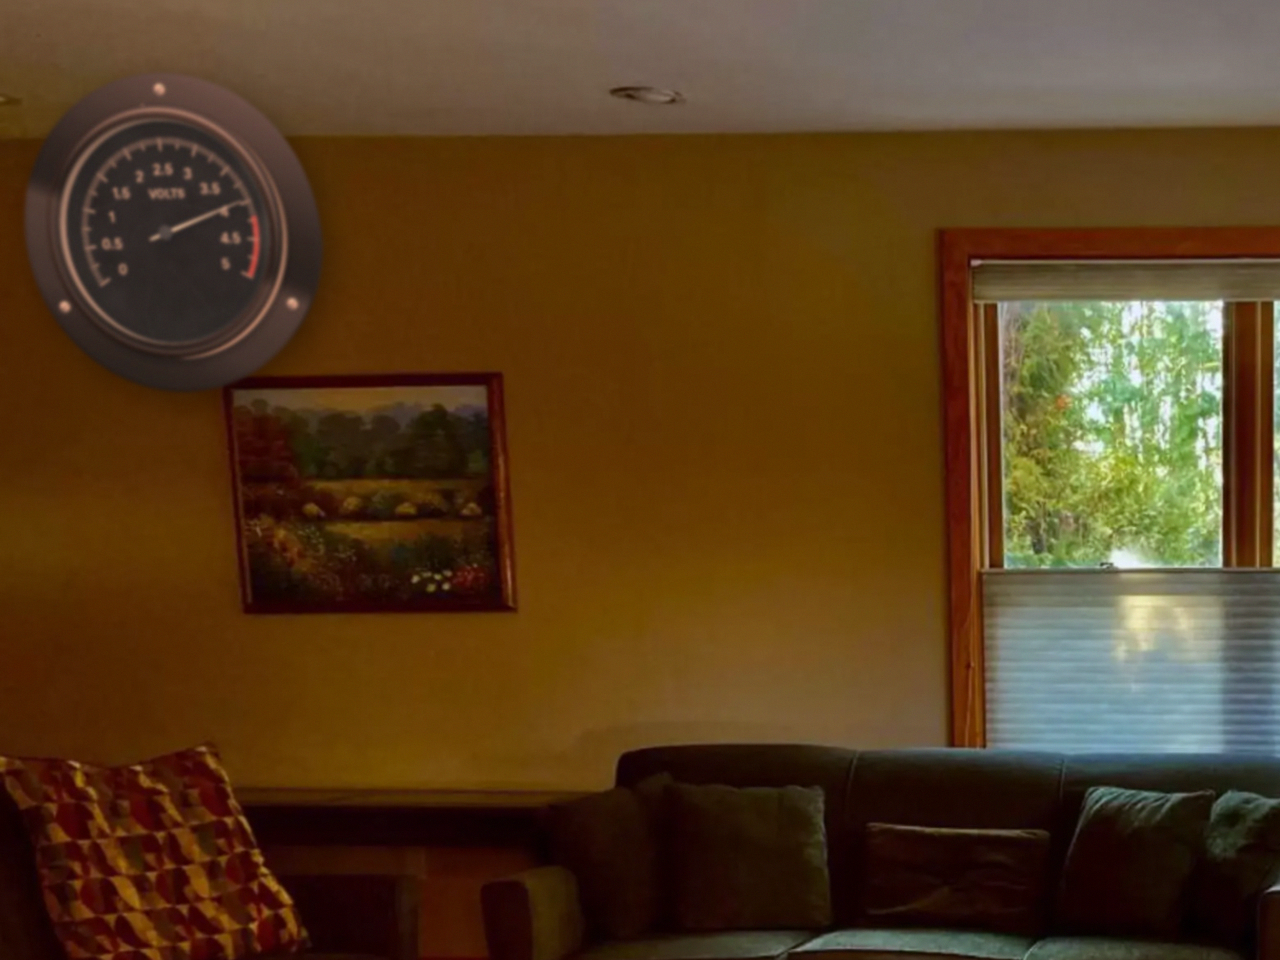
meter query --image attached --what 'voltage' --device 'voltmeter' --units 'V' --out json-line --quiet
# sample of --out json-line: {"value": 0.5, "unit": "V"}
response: {"value": 4, "unit": "V"}
